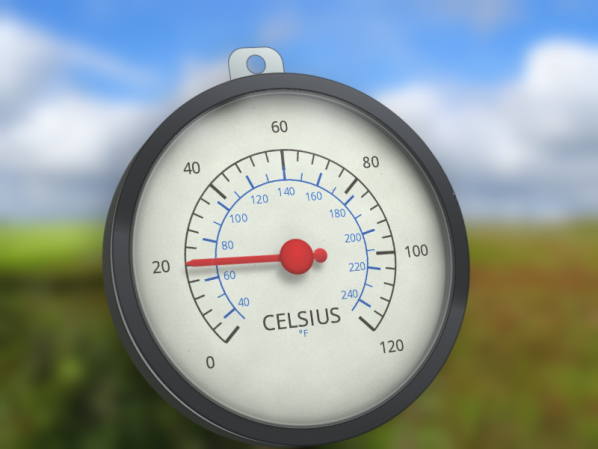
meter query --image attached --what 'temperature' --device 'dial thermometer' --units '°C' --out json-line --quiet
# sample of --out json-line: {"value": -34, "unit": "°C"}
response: {"value": 20, "unit": "°C"}
